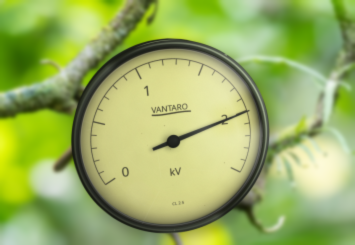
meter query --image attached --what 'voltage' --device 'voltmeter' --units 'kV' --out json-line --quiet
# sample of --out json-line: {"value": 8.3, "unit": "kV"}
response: {"value": 2, "unit": "kV"}
